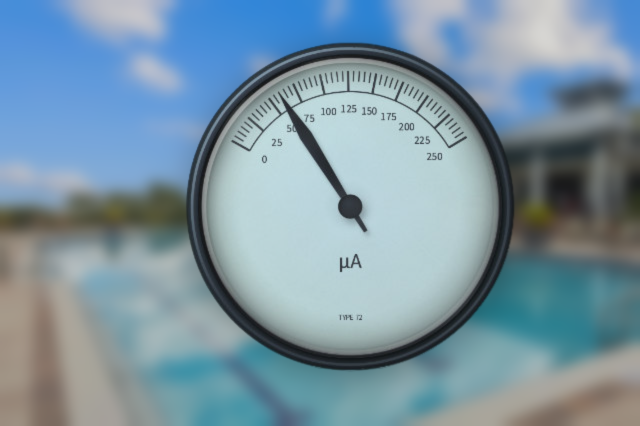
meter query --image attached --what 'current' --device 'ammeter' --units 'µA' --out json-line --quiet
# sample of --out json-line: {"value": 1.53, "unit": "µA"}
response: {"value": 60, "unit": "µA"}
